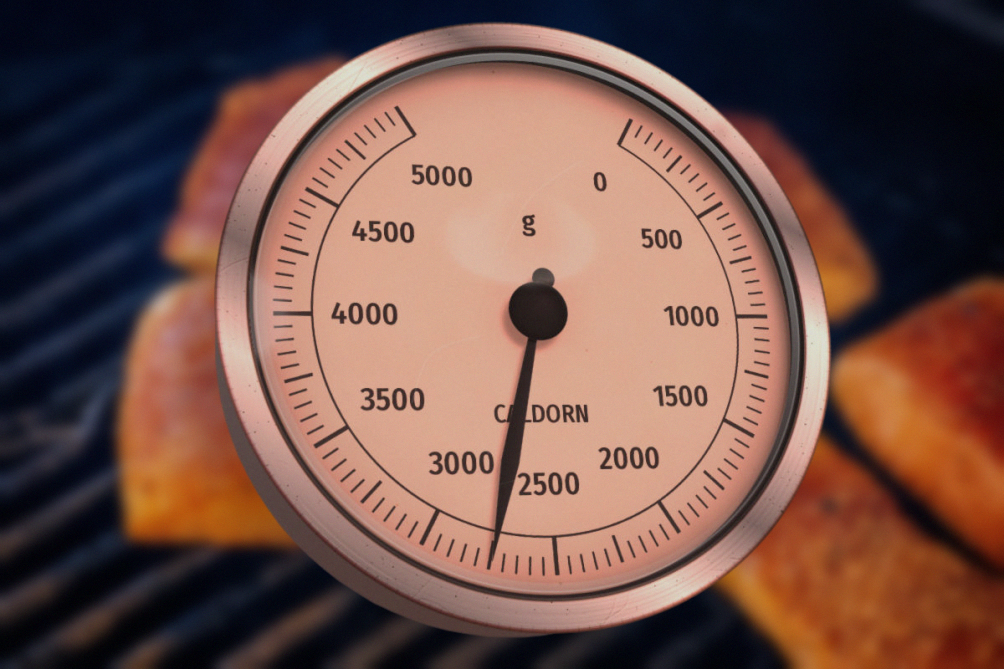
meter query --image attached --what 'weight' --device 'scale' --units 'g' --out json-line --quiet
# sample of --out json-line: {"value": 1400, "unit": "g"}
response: {"value": 2750, "unit": "g"}
